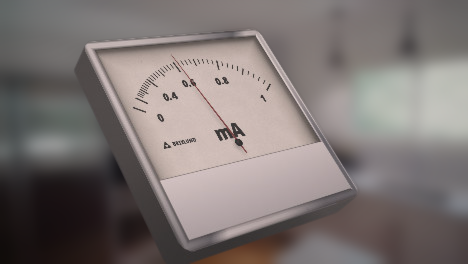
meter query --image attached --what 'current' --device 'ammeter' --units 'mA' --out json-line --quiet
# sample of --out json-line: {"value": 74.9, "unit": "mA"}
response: {"value": 0.6, "unit": "mA"}
